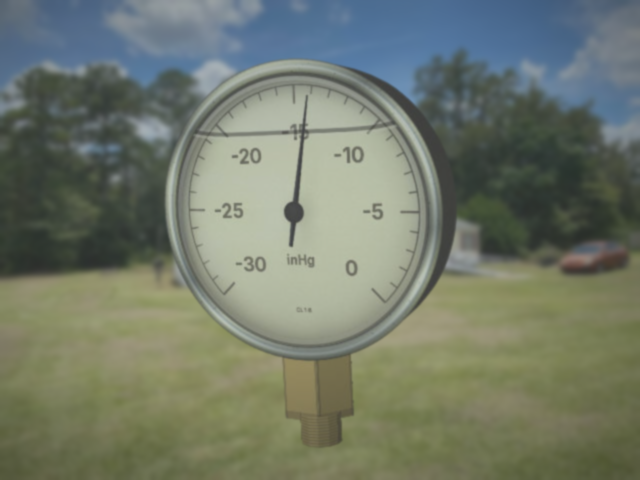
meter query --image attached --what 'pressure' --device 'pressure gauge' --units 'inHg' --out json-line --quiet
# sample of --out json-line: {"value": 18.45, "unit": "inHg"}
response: {"value": -14, "unit": "inHg"}
